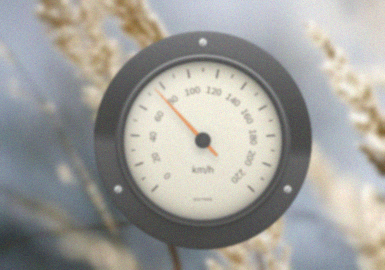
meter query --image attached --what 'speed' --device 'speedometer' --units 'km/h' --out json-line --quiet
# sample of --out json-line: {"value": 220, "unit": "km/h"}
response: {"value": 75, "unit": "km/h"}
